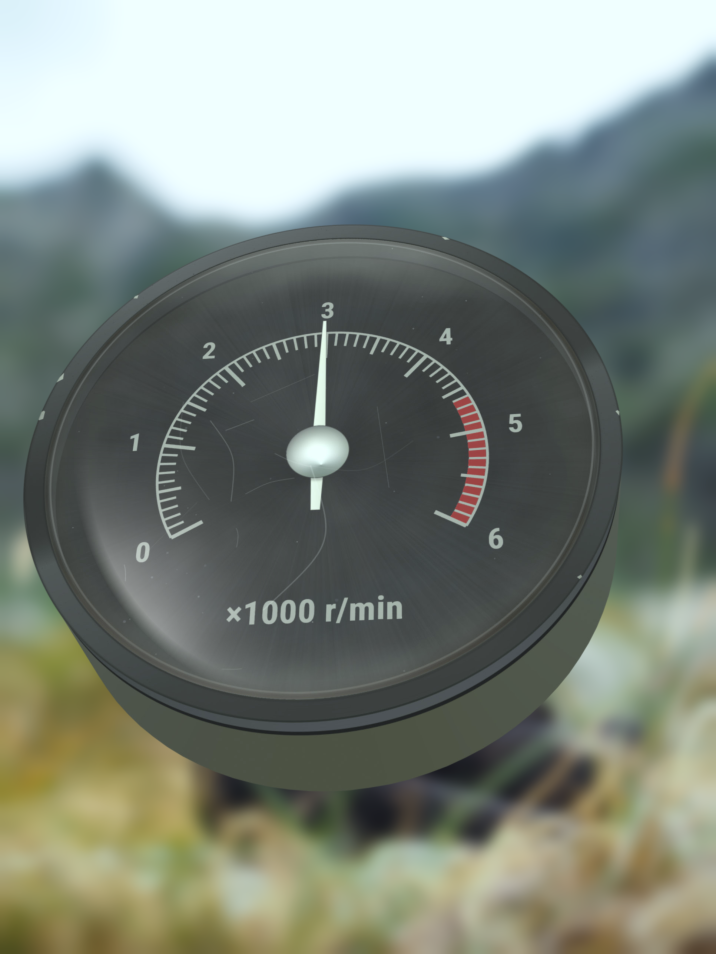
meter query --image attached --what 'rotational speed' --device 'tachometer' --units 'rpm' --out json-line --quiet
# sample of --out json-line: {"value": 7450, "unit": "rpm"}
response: {"value": 3000, "unit": "rpm"}
